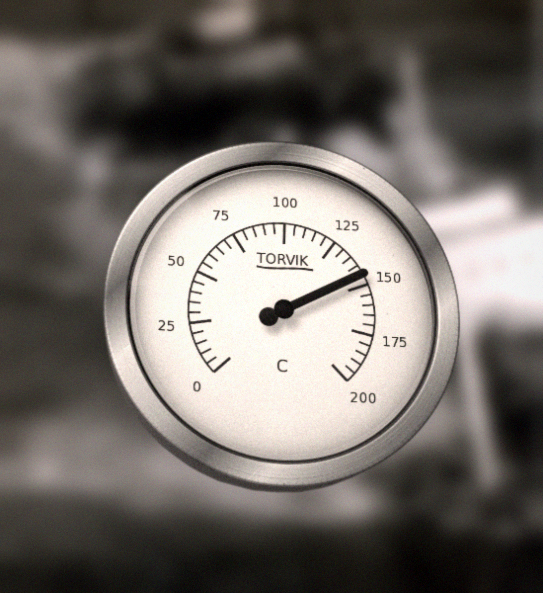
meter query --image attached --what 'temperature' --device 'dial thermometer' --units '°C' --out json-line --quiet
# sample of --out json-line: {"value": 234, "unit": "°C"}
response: {"value": 145, "unit": "°C"}
